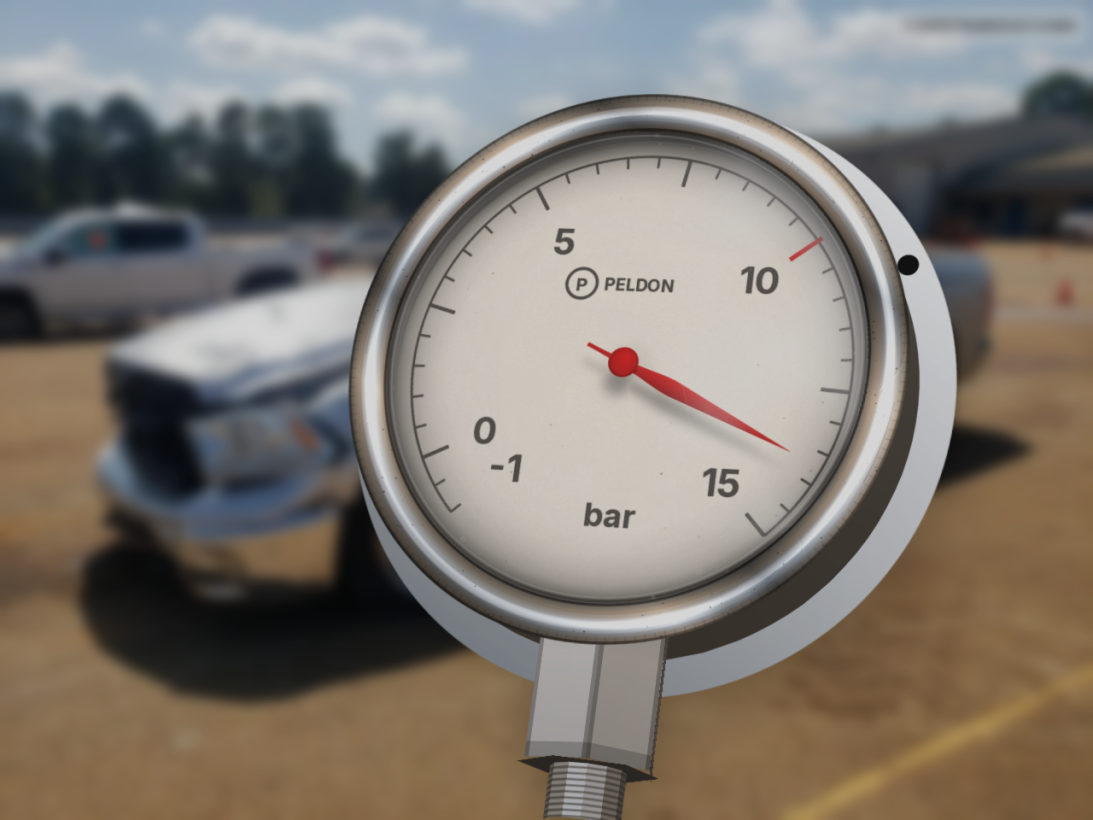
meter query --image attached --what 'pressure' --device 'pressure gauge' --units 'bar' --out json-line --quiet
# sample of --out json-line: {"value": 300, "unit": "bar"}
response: {"value": 13.75, "unit": "bar"}
